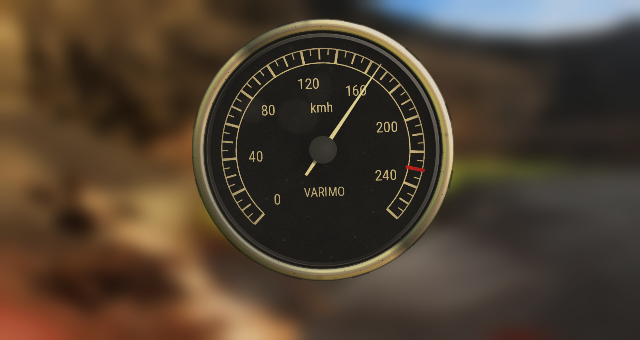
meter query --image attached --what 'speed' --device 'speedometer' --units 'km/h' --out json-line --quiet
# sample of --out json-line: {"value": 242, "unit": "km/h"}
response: {"value": 165, "unit": "km/h"}
